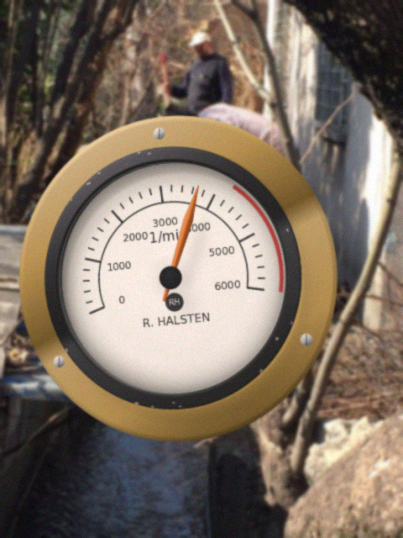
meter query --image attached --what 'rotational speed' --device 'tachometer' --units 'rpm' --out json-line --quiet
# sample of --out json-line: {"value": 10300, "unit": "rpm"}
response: {"value": 3700, "unit": "rpm"}
